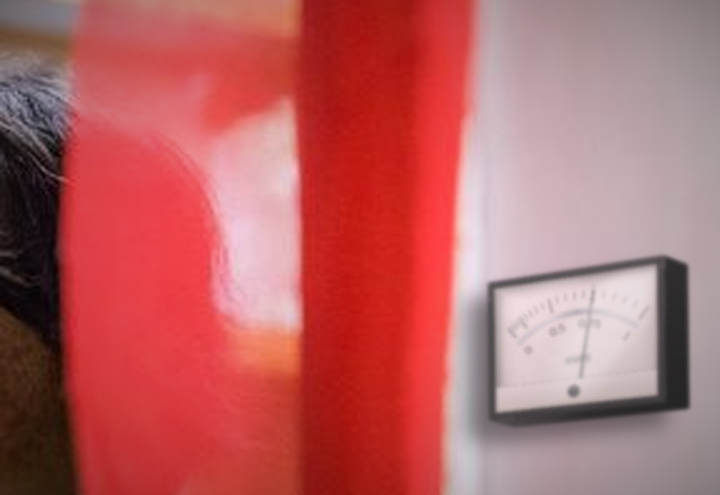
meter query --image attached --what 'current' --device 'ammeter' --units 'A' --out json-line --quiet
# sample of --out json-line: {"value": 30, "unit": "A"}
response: {"value": 0.75, "unit": "A"}
